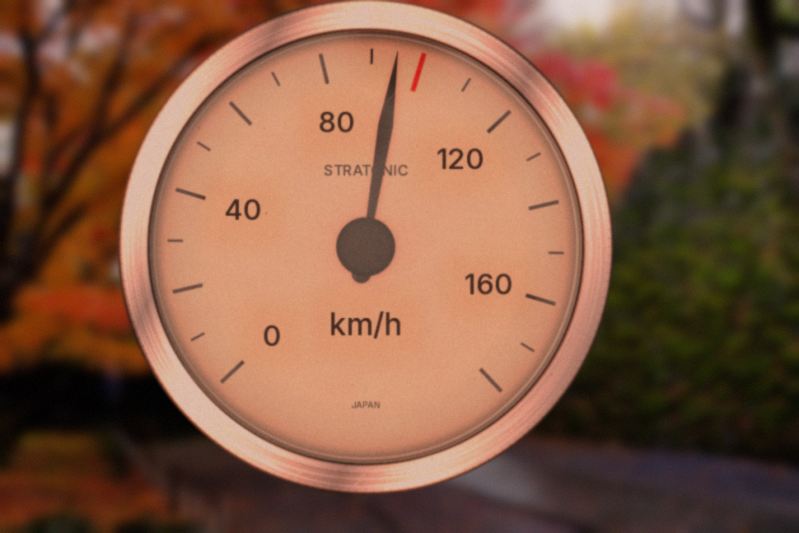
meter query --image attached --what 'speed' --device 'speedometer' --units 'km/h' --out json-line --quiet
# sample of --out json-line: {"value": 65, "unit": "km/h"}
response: {"value": 95, "unit": "km/h"}
